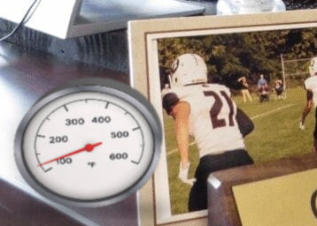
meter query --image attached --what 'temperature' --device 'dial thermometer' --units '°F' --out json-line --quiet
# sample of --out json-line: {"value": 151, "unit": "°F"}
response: {"value": 125, "unit": "°F"}
